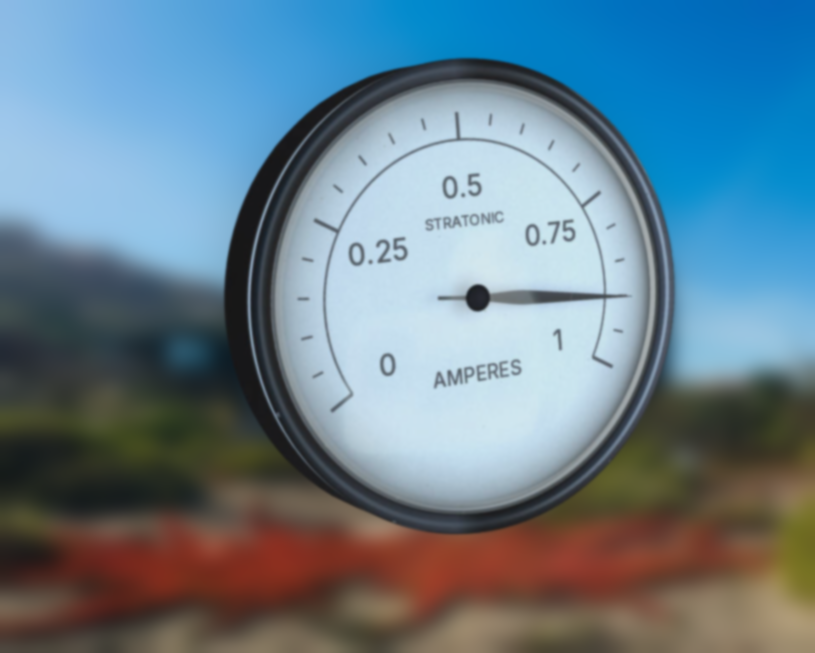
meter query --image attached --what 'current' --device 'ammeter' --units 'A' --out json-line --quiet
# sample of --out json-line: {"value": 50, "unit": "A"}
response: {"value": 0.9, "unit": "A"}
